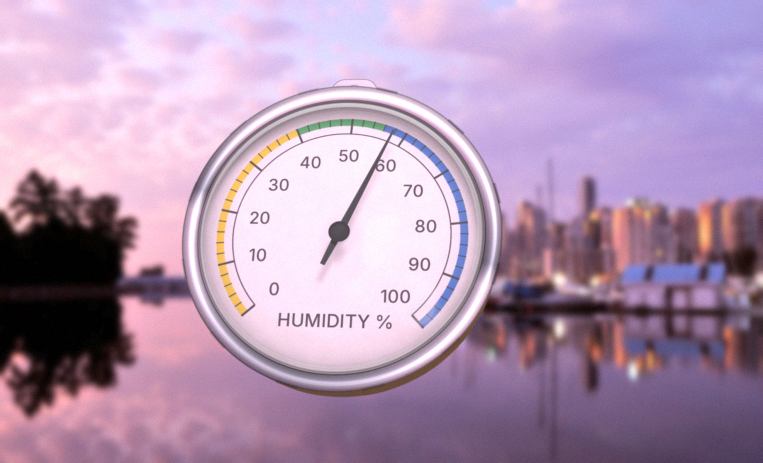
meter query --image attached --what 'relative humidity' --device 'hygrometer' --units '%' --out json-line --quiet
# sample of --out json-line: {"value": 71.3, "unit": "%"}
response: {"value": 58, "unit": "%"}
